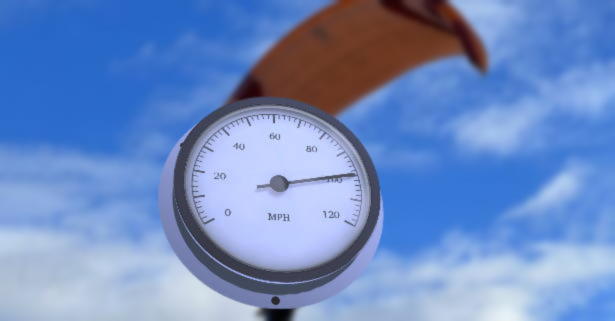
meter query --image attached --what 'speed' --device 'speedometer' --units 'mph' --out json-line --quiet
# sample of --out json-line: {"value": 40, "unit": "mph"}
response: {"value": 100, "unit": "mph"}
